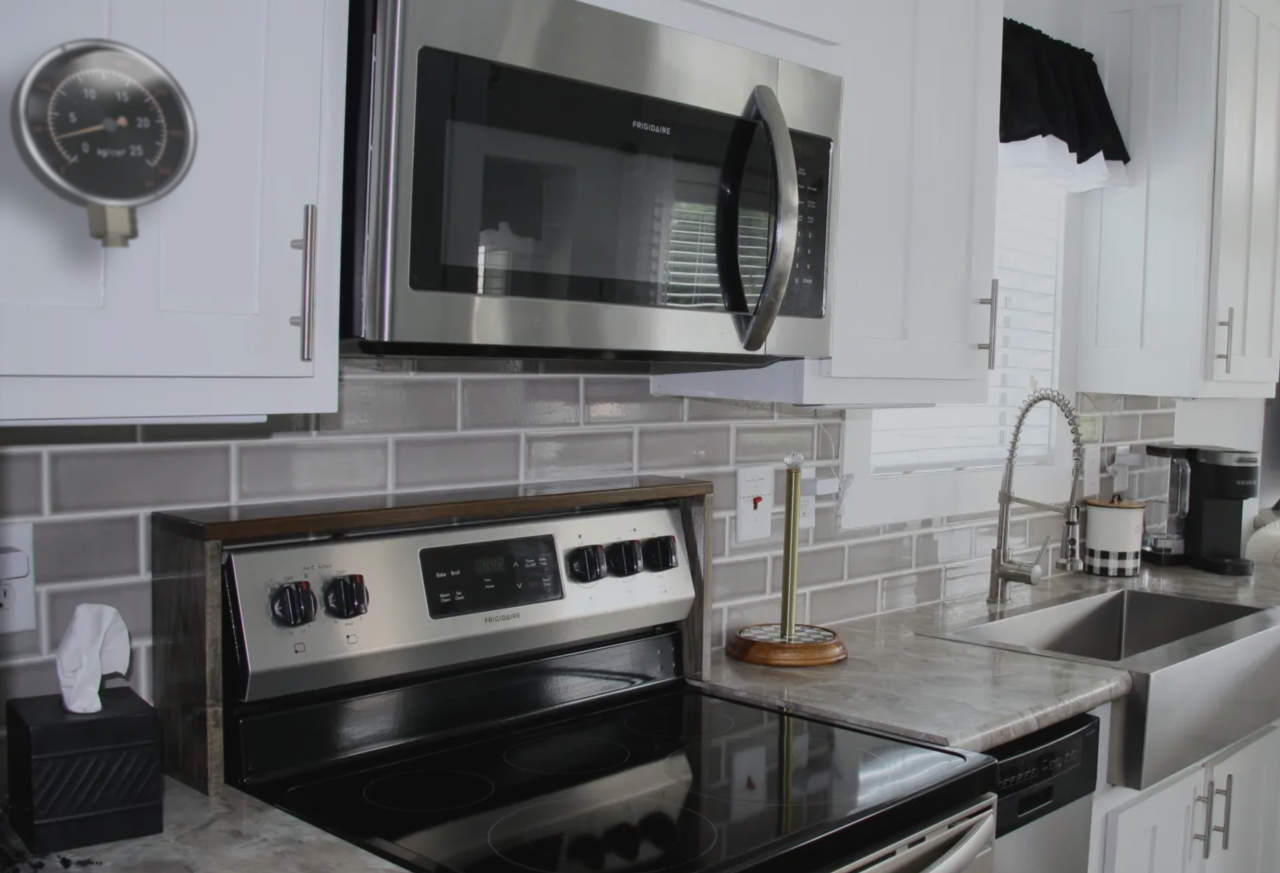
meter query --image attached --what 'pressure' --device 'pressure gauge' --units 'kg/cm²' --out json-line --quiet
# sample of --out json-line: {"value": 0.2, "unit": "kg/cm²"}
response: {"value": 2.5, "unit": "kg/cm²"}
